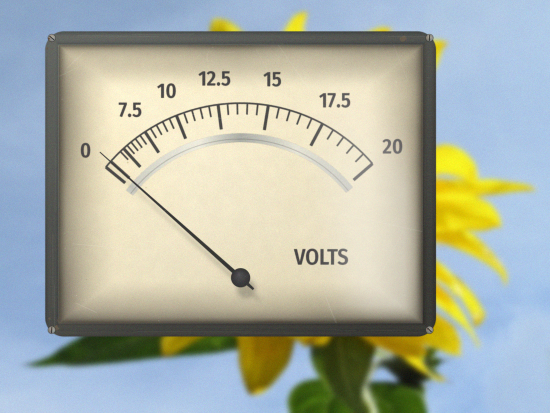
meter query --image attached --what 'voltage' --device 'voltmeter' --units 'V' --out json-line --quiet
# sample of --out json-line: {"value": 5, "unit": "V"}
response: {"value": 2.5, "unit": "V"}
